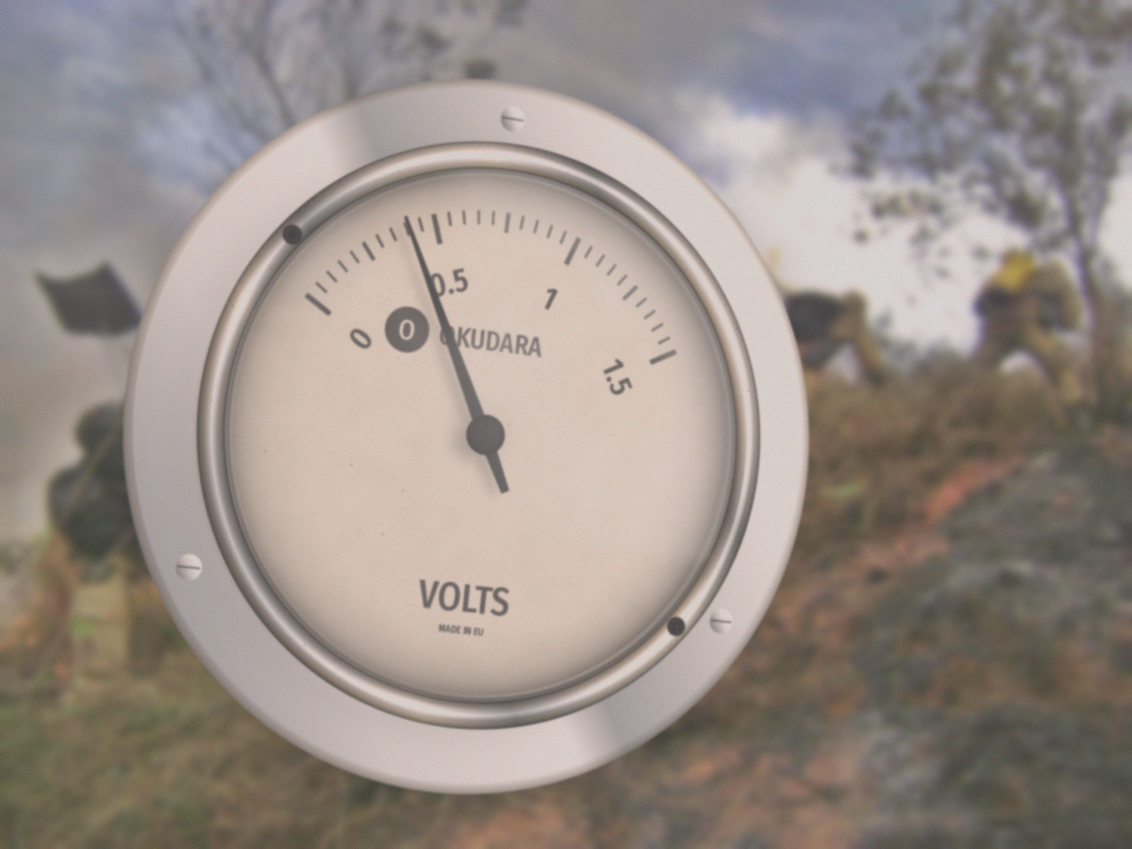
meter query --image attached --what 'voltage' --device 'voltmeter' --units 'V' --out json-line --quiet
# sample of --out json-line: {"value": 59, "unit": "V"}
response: {"value": 0.4, "unit": "V"}
